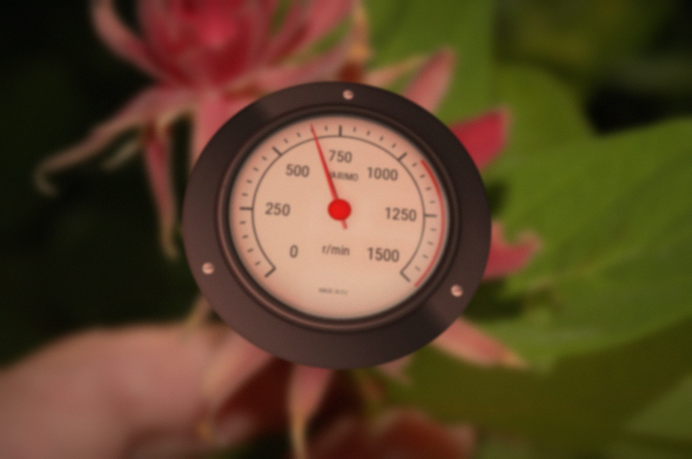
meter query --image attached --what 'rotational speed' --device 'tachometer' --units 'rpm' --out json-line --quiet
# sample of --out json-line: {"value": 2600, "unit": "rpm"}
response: {"value": 650, "unit": "rpm"}
